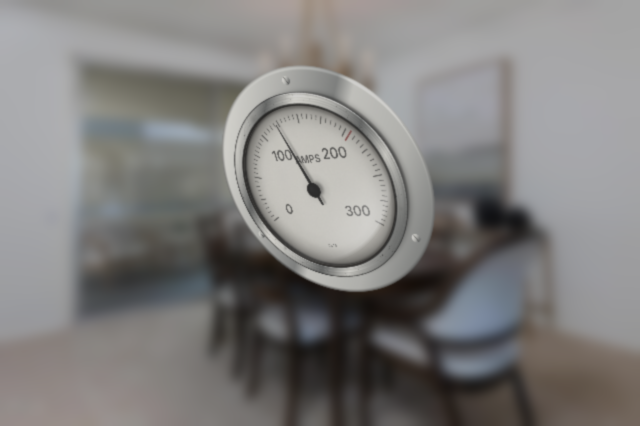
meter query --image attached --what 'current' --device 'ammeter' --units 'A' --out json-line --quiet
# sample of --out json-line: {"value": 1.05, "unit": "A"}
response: {"value": 125, "unit": "A"}
